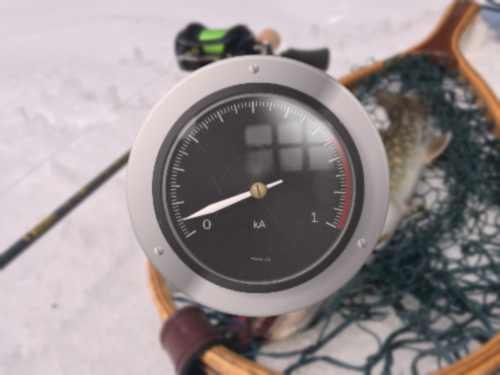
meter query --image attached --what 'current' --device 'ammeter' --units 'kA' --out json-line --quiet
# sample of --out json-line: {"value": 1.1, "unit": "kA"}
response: {"value": 0.05, "unit": "kA"}
